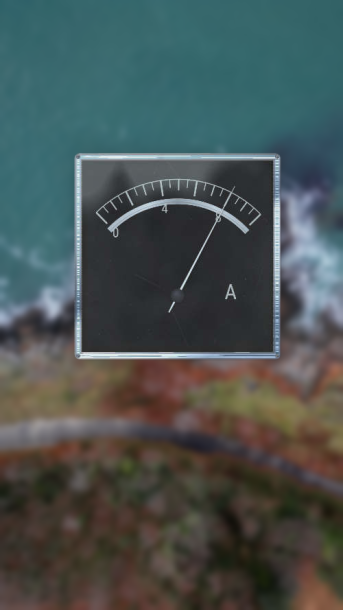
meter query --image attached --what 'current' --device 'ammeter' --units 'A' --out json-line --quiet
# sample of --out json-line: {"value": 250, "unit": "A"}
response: {"value": 8, "unit": "A"}
